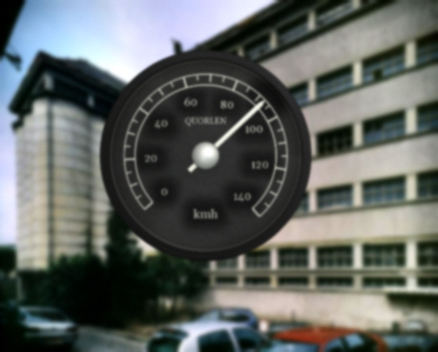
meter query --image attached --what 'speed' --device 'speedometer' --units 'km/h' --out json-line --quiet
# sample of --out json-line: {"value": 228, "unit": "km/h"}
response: {"value": 92.5, "unit": "km/h"}
